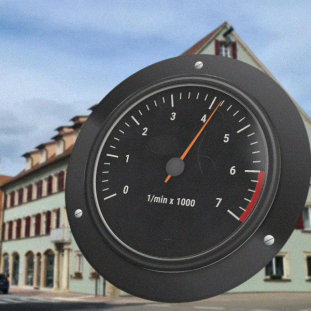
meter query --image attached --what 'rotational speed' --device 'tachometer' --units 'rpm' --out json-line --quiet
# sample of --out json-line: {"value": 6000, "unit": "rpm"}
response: {"value": 4200, "unit": "rpm"}
